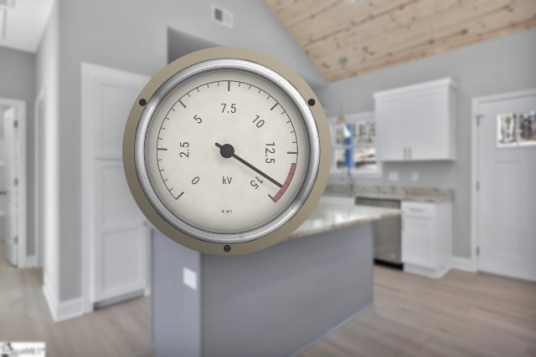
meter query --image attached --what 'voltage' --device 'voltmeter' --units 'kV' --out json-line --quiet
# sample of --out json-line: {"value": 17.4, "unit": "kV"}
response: {"value": 14.25, "unit": "kV"}
